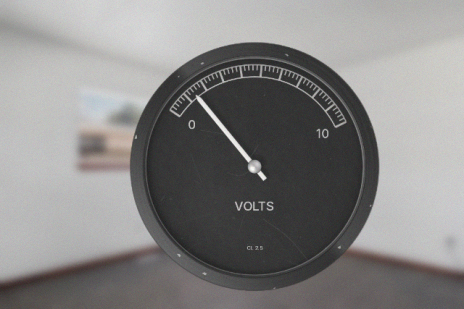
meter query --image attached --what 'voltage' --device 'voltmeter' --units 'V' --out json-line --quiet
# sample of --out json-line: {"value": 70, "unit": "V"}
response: {"value": 1.4, "unit": "V"}
